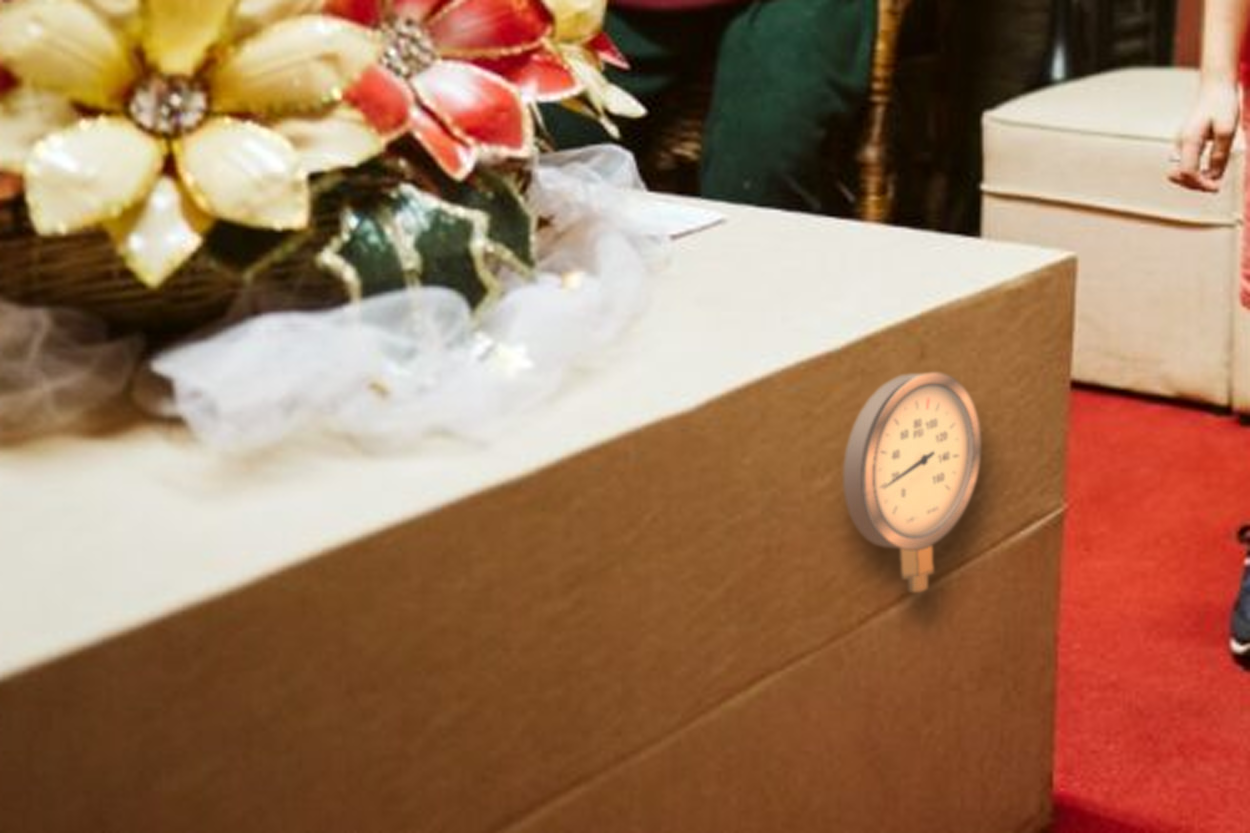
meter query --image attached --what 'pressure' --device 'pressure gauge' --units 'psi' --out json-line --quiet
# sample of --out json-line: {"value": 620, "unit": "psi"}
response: {"value": 20, "unit": "psi"}
